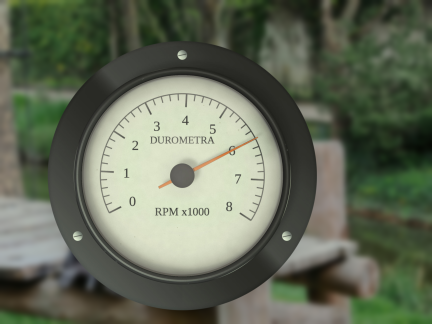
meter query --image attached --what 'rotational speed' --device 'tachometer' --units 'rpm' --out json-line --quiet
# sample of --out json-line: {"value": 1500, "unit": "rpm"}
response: {"value": 6000, "unit": "rpm"}
